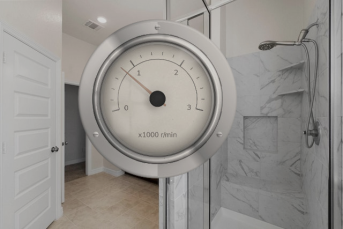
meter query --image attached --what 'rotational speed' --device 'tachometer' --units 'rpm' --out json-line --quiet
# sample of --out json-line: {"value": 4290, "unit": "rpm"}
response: {"value": 800, "unit": "rpm"}
